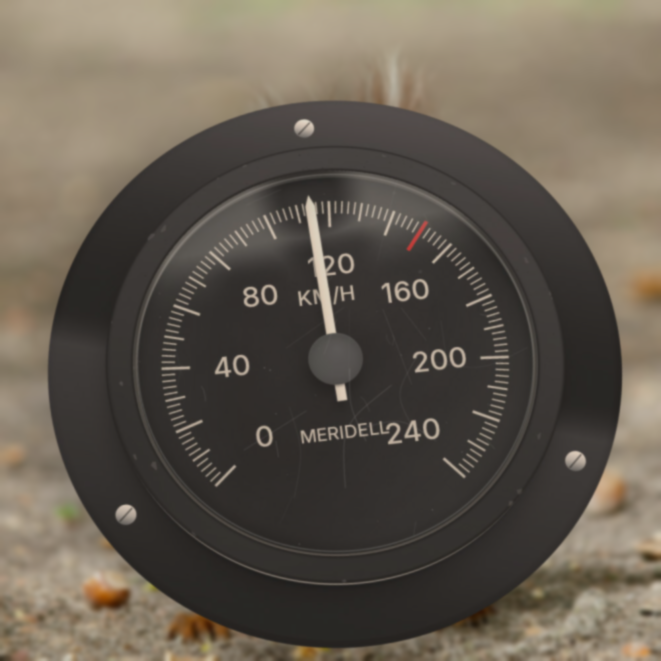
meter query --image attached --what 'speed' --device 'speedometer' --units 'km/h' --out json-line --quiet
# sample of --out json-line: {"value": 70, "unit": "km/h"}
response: {"value": 114, "unit": "km/h"}
